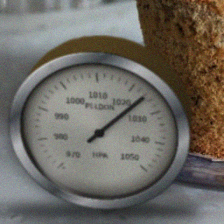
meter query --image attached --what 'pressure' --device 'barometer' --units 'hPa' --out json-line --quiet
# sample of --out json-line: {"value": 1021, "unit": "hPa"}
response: {"value": 1024, "unit": "hPa"}
